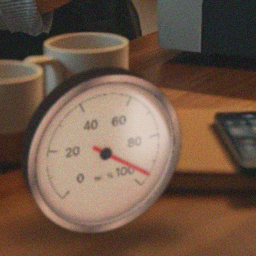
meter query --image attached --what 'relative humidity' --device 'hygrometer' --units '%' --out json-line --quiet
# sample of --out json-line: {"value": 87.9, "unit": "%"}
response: {"value": 95, "unit": "%"}
